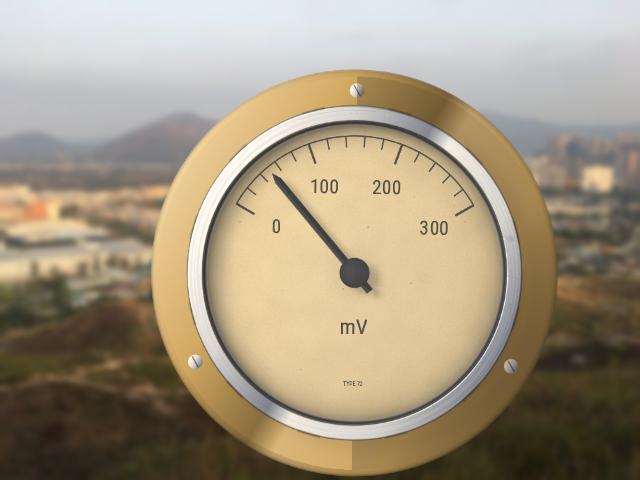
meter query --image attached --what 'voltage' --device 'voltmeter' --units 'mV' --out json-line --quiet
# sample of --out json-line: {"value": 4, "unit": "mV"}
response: {"value": 50, "unit": "mV"}
